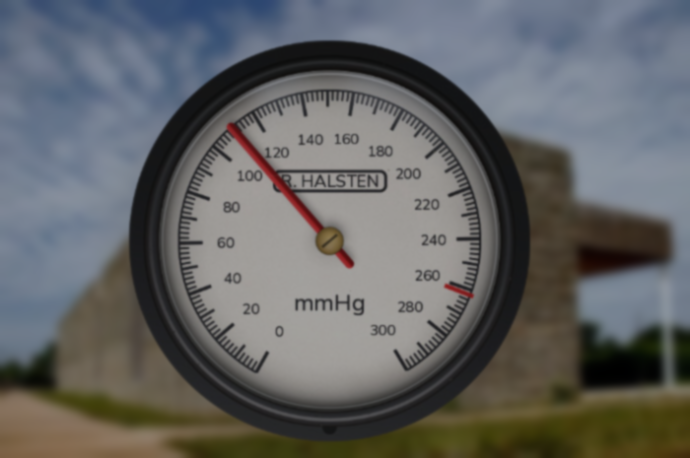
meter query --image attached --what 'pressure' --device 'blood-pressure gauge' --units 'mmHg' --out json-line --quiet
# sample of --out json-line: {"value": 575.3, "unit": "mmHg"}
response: {"value": 110, "unit": "mmHg"}
